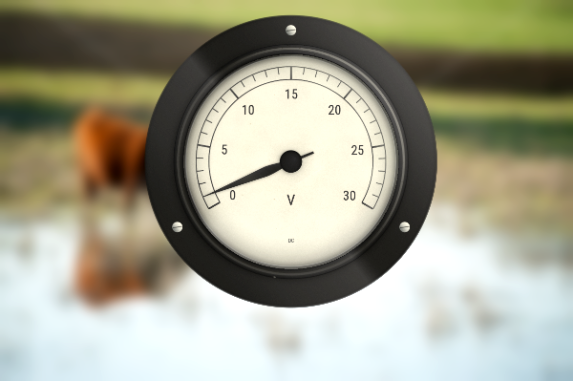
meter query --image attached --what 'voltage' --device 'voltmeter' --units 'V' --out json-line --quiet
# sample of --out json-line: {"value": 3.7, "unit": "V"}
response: {"value": 1, "unit": "V"}
